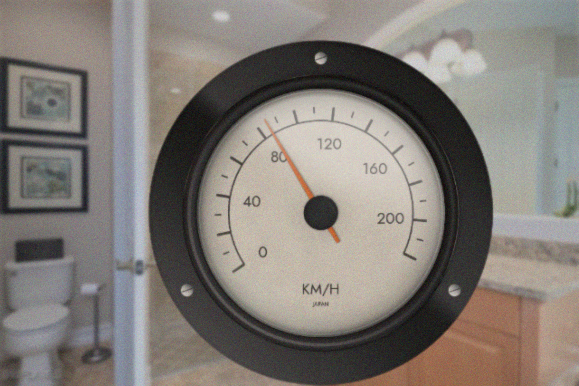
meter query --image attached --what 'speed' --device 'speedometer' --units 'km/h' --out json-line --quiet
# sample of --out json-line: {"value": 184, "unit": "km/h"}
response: {"value": 85, "unit": "km/h"}
